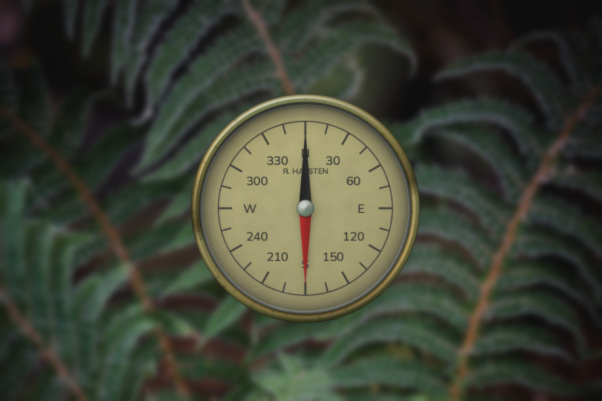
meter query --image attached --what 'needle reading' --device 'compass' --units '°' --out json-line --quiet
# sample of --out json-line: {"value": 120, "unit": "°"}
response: {"value": 180, "unit": "°"}
